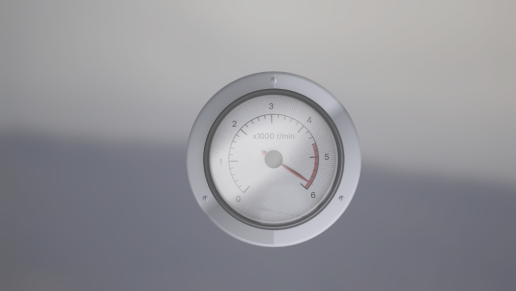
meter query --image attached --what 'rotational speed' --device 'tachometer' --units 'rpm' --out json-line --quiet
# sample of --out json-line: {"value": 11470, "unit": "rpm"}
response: {"value": 5800, "unit": "rpm"}
